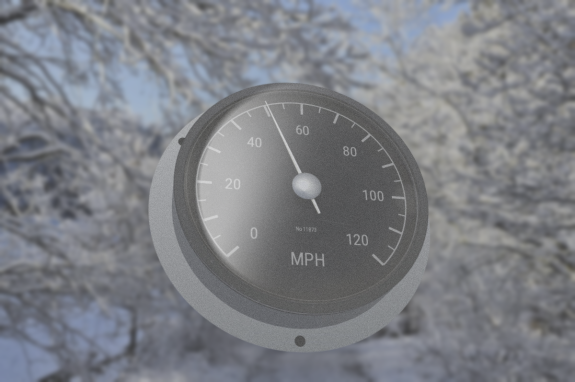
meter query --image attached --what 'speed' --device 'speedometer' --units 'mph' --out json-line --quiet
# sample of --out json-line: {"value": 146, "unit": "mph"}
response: {"value": 50, "unit": "mph"}
